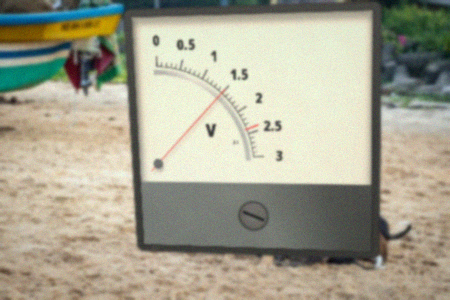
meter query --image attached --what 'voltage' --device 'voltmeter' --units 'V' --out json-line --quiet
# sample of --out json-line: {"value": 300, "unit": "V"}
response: {"value": 1.5, "unit": "V"}
